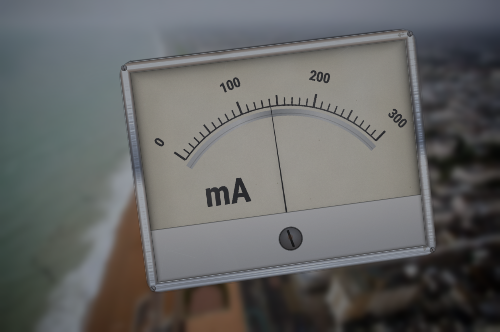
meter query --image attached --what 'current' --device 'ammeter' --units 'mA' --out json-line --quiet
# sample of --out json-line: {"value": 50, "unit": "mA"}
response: {"value": 140, "unit": "mA"}
